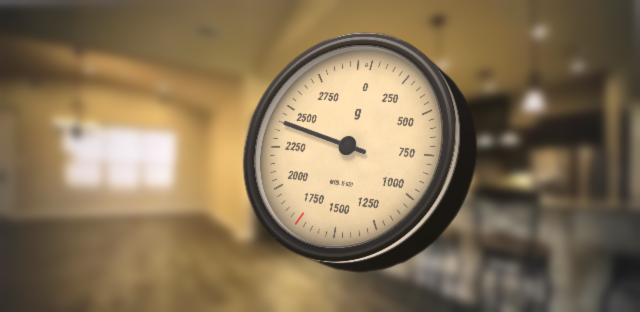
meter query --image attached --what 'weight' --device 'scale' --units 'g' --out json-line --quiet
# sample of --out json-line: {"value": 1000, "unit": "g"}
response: {"value": 2400, "unit": "g"}
